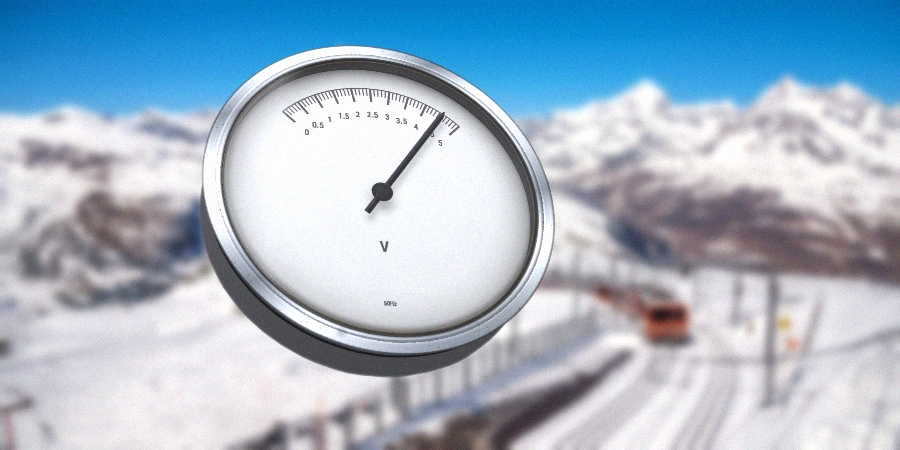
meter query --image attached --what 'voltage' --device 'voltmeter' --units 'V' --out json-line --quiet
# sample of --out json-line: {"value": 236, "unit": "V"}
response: {"value": 4.5, "unit": "V"}
